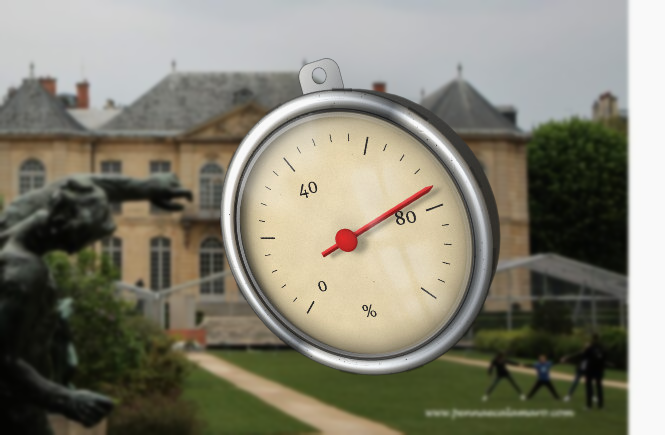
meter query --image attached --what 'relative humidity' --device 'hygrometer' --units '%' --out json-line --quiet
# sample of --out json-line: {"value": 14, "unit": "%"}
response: {"value": 76, "unit": "%"}
